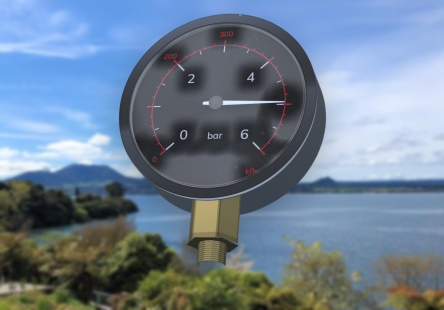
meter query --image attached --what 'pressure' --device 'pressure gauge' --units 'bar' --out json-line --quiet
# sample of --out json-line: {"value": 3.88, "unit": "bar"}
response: {"value": 5, "unit": "bar"}
